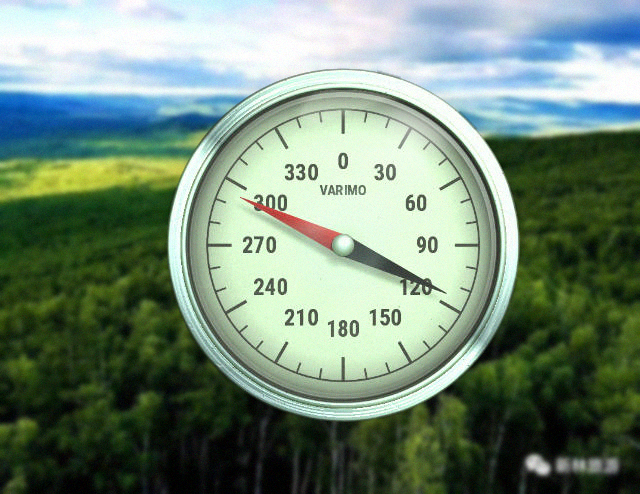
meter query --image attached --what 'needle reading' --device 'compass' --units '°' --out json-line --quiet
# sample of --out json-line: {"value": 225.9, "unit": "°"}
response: {"value": 295, "unit": "°"}
